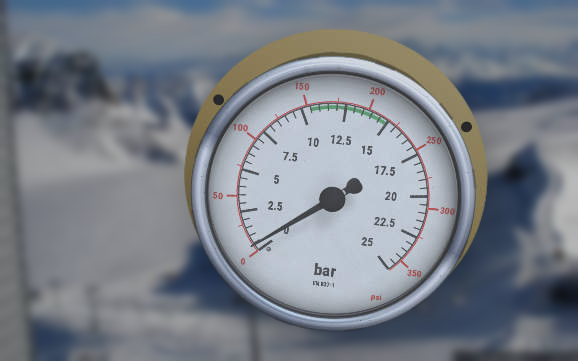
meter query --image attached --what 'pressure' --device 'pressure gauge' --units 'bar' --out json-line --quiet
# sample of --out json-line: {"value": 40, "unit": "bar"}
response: {"value": 0.5, "unit": "bar"}
